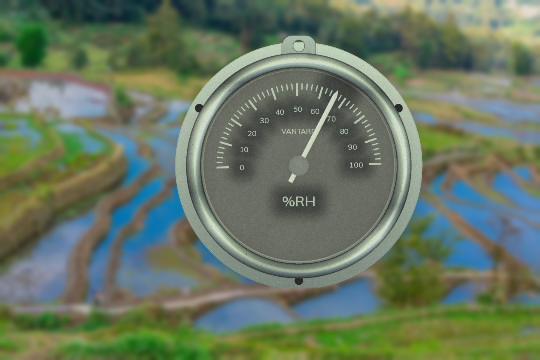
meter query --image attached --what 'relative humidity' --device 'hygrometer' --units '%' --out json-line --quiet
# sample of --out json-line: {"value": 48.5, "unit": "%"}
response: {"value": 66, "unit": "%"}
